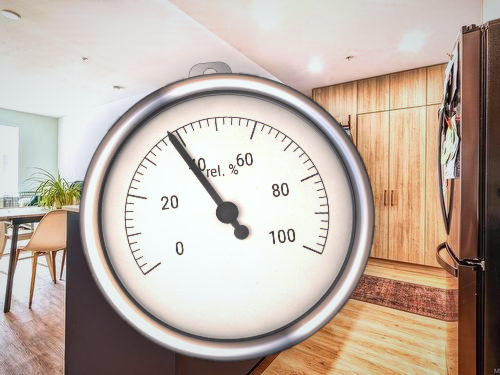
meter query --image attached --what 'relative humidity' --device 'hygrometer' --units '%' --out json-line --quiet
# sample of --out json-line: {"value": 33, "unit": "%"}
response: {"value": 38, "unit": "%"}
